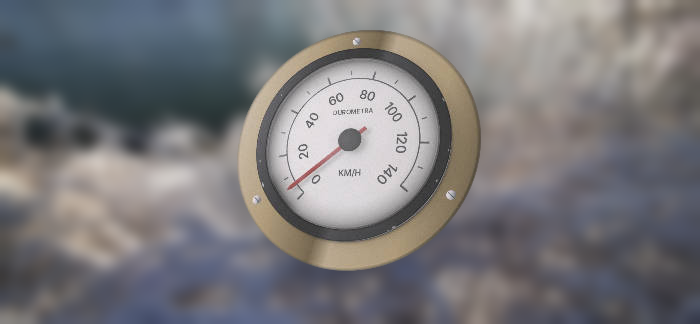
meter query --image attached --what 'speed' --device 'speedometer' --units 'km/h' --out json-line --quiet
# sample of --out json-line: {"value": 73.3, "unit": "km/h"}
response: {"value": 5, "unit": "km/h"}
